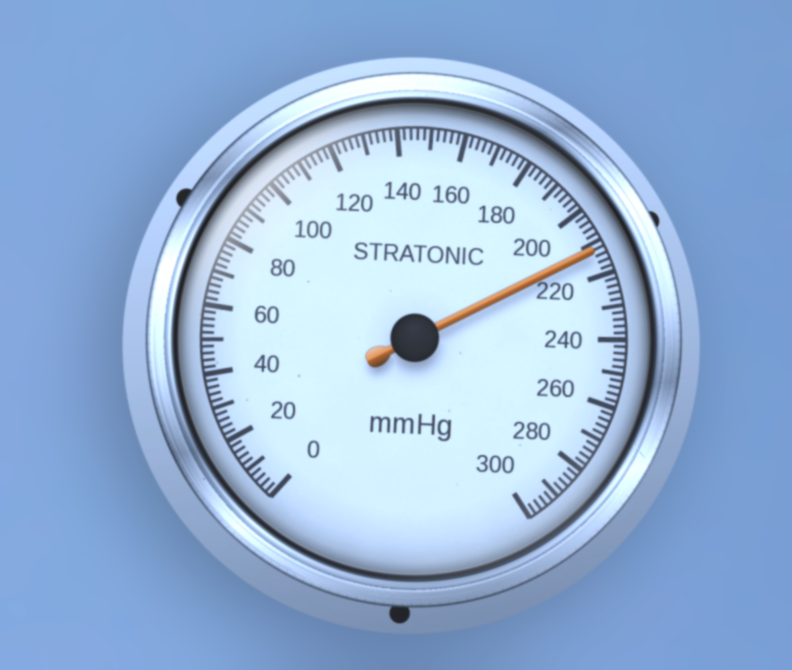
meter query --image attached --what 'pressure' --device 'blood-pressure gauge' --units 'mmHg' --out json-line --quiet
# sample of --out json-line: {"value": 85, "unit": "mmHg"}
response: {"value": 212, "unit": "mmHg"}
